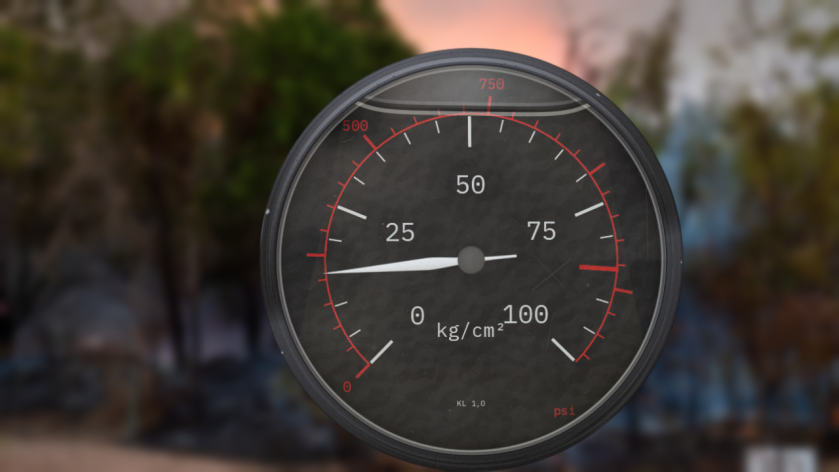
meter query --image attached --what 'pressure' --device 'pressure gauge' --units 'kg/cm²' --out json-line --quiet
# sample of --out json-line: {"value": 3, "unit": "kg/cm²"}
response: {"value": 15, "unit": "kg/cm²"}
